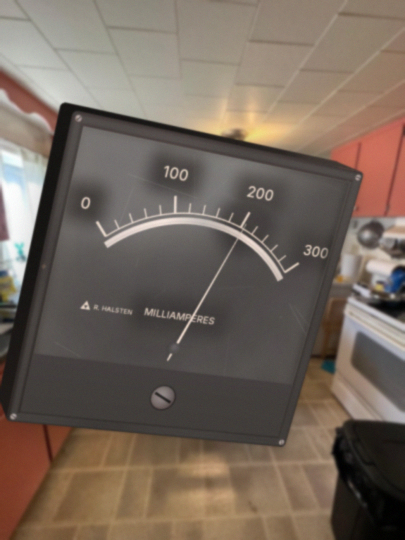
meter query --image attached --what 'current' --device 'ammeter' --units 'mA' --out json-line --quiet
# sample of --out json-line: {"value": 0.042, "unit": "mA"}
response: {"value": 200, "unit": "mA"}
